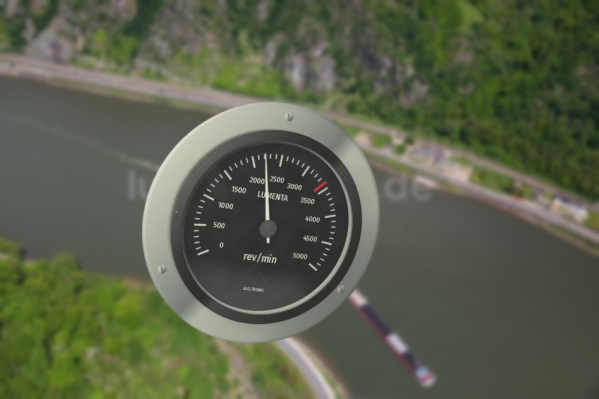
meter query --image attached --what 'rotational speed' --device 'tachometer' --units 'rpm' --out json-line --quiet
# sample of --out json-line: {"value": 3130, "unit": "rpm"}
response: {"value": 2200, "unit": "rpm"}
